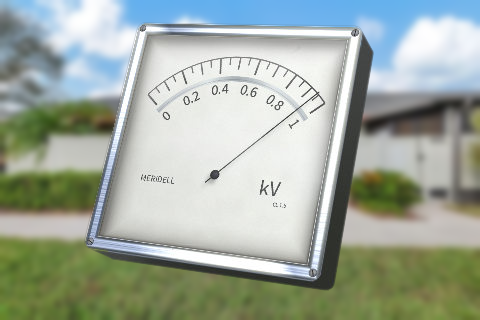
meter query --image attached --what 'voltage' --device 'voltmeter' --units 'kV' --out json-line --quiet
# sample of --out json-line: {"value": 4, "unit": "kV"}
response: {"value": 0.95, "unit": "kV"}
